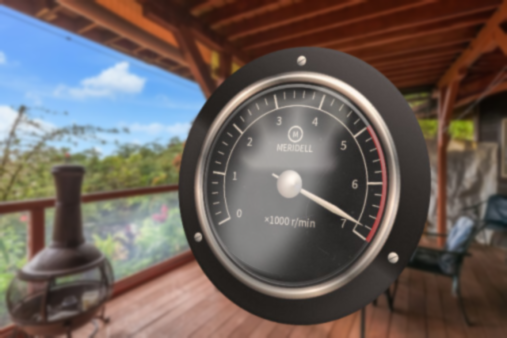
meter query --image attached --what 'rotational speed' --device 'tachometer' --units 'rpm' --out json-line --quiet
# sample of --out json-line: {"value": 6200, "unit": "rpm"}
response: {"value": 6800, "unit": "rpm"}
